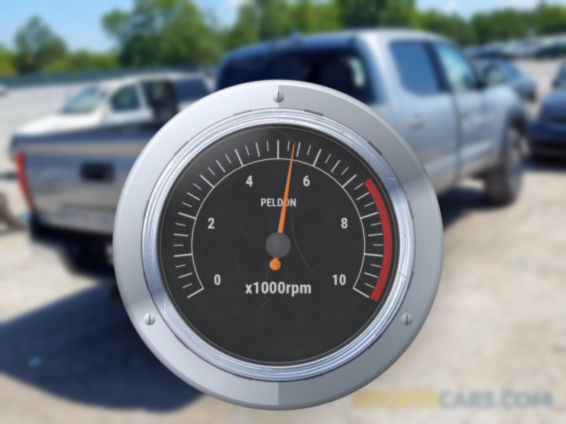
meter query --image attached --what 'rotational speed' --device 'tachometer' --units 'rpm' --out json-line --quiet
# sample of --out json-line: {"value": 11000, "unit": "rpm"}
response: {"value": 5375, "unit": "rpm"}
